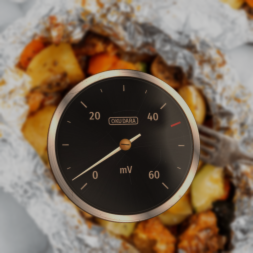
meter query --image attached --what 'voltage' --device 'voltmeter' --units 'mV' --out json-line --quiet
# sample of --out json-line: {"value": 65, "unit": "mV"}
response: {"value": 2.5, "unit": "mV"}
